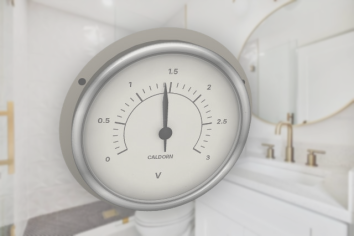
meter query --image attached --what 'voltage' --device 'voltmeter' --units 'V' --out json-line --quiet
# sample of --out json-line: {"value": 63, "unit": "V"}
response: {"value": 1.4, "unit": "V"}
